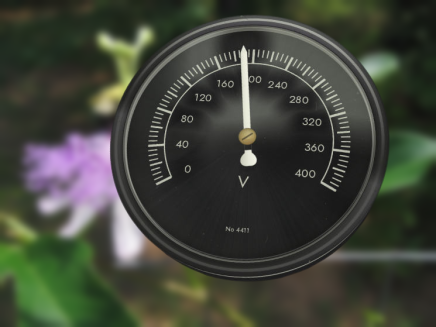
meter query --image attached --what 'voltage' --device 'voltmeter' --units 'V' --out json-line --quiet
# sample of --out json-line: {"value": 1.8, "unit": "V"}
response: {"value": 190, "unit": "V"}
